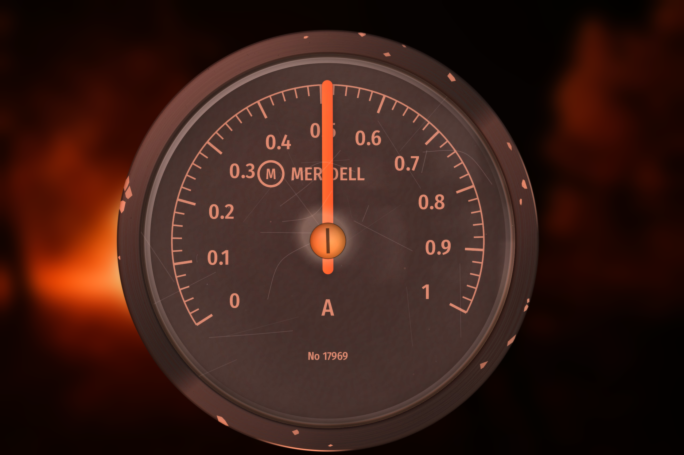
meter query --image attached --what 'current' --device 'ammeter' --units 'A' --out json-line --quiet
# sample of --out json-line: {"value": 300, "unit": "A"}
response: {"value": 0.51, "unit": "A"}
